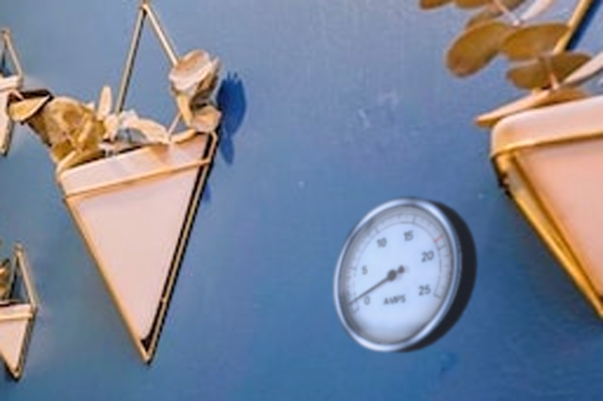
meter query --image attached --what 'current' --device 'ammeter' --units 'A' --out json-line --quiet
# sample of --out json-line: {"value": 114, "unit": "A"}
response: {"value": 1, "unit": "A"}
